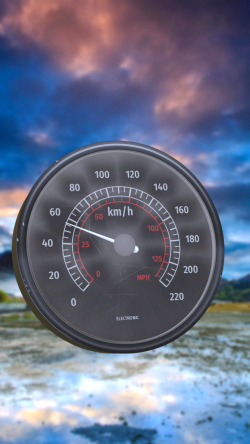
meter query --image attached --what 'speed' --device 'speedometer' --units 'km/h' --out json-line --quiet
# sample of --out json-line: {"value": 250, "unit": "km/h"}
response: {"value": 55, "unit": "km/h"}
